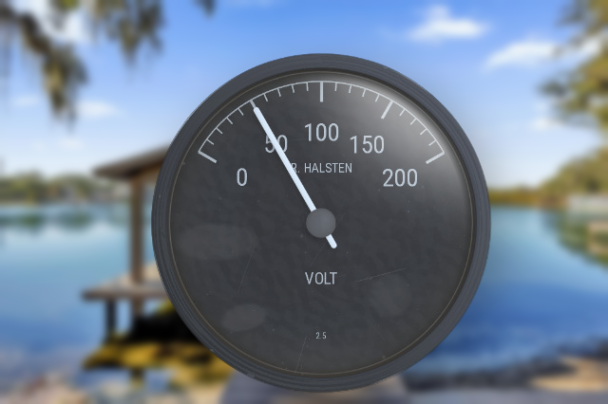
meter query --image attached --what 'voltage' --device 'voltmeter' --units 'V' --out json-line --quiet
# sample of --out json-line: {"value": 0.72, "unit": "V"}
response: {"value": 50, "unit": "V"}
